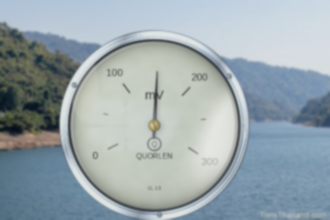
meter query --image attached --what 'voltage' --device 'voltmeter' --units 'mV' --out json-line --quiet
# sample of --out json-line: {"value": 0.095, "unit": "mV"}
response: {"value": 150, "unit": "mV"}
